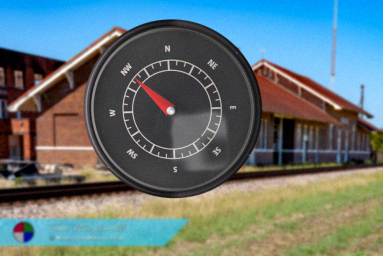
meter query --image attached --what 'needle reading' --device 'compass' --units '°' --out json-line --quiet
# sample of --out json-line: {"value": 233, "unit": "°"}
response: {"value": 315, "unit": "°"}
